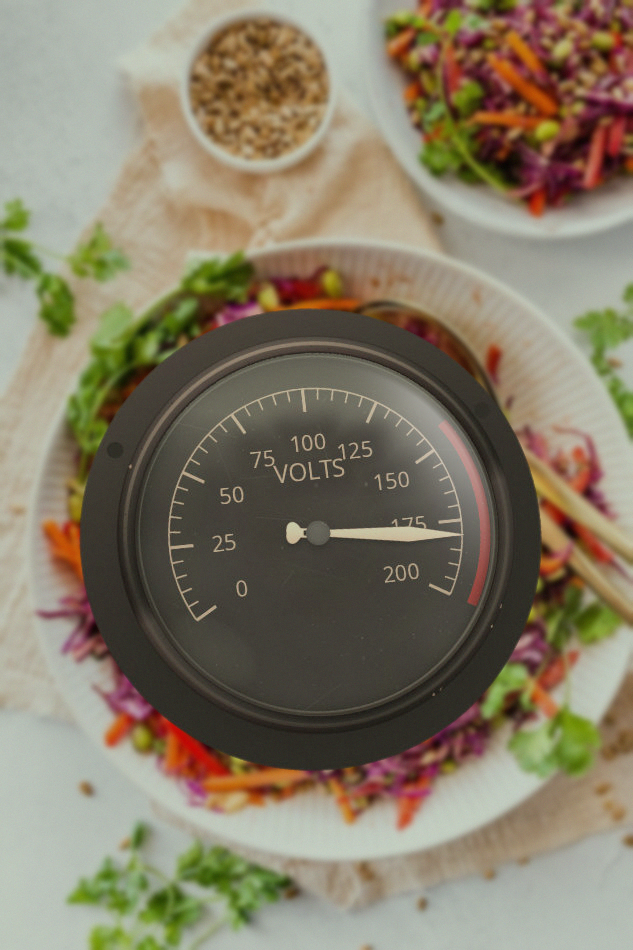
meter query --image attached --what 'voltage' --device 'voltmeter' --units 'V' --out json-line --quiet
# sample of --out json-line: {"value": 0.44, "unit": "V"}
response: {"value": 180, "unit": "V"}
